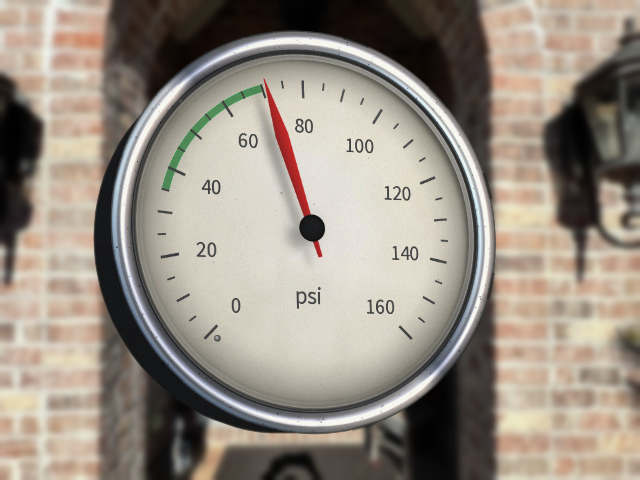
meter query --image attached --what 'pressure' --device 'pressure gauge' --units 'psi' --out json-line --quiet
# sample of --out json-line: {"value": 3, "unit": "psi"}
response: {"value": 70, "unit": "psi"}
